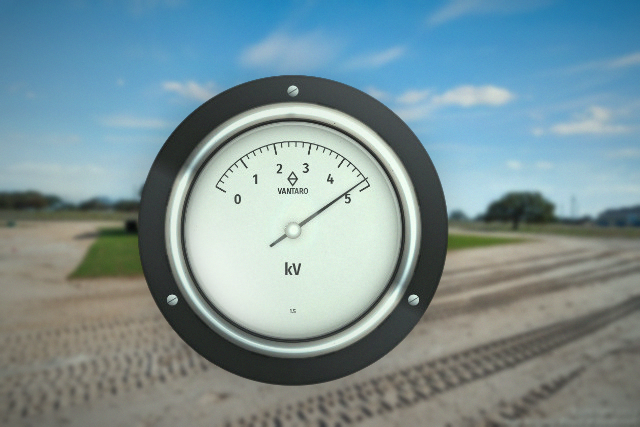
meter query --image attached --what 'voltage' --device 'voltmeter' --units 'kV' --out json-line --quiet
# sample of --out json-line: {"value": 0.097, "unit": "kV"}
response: {"value": 4.8, "unit": "kV"}
